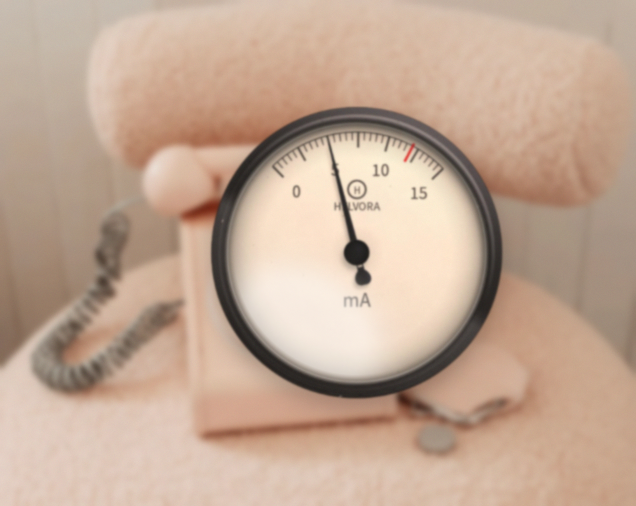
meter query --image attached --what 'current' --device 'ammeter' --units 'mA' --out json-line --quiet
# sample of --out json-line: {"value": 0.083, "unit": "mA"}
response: {"value": 5, "unit": "mA"}
